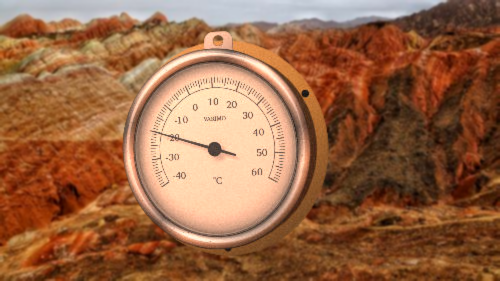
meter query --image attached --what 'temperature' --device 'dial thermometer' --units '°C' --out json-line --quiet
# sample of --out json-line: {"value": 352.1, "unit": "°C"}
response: {"value": -20, "unit": "°C"}
